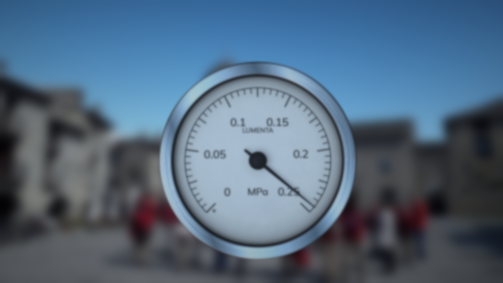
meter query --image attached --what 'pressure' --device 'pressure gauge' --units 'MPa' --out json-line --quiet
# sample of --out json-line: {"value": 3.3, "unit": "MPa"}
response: {"value": 0.245, "unit": "MPa"}
